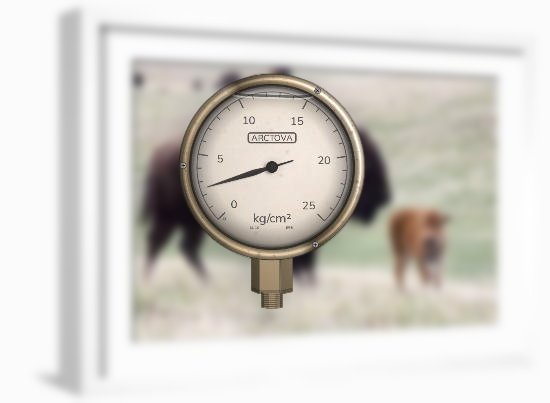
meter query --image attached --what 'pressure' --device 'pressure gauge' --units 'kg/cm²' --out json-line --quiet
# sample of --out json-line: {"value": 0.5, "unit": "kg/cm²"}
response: {"value": 2.5, "unit": "kg/cm²"}
